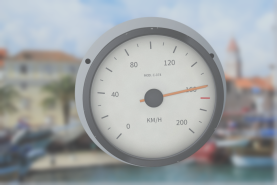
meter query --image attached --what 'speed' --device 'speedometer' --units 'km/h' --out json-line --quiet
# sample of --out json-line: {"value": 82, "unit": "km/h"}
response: {"value": 160, "unit": "km/h"}
